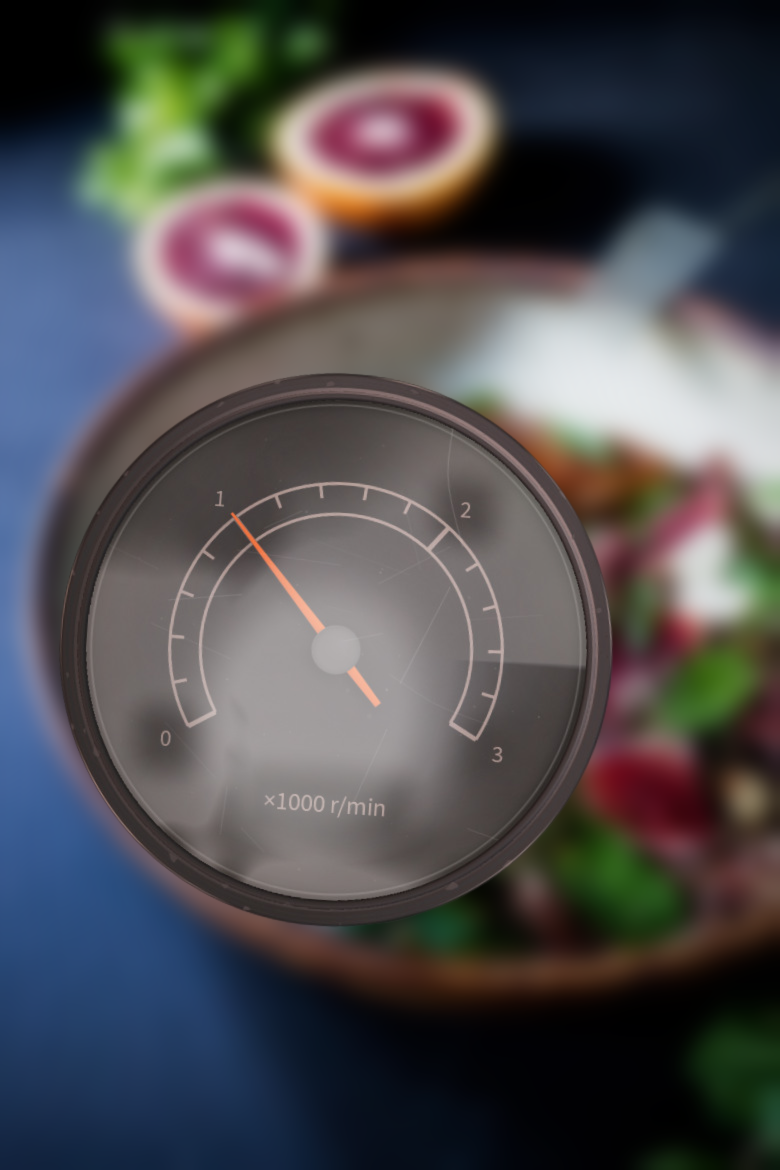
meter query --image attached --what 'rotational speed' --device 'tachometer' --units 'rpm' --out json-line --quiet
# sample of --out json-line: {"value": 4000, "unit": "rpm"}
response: {"value": 1000, "unit": "rpm"}
